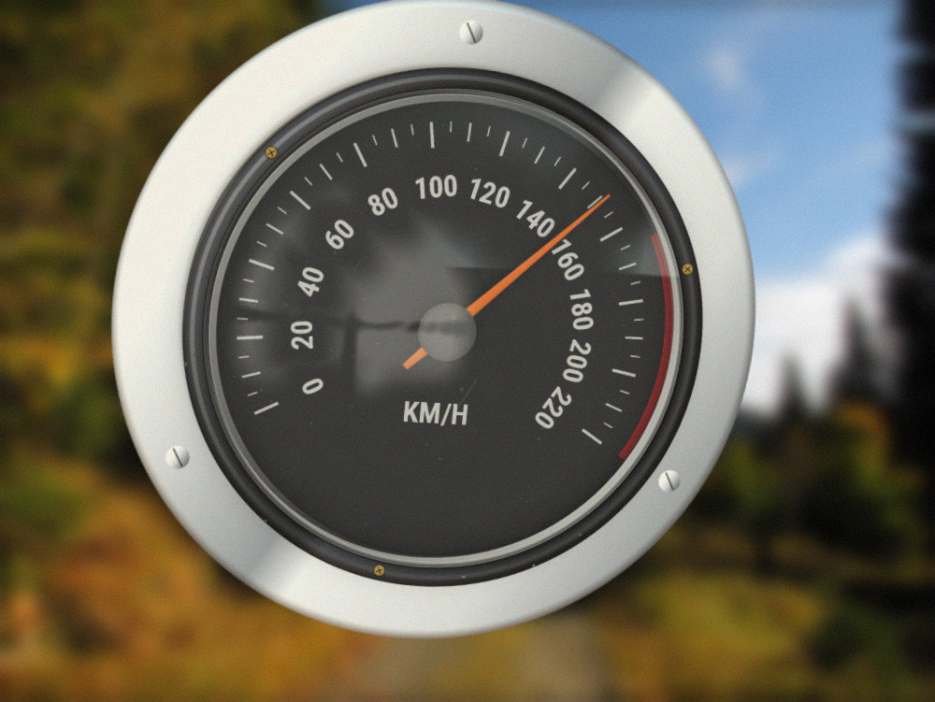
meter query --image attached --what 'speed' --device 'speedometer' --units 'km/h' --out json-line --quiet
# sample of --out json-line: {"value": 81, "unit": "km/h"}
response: {"value": 150, "unit": "km/h"}
